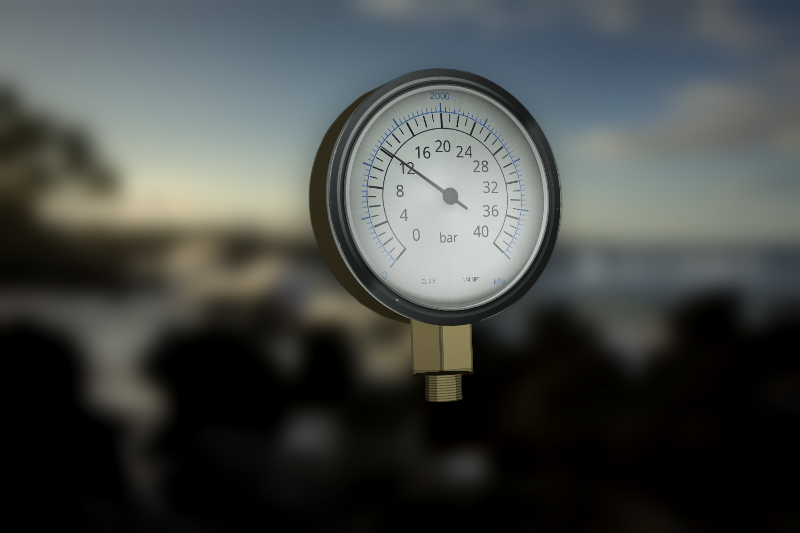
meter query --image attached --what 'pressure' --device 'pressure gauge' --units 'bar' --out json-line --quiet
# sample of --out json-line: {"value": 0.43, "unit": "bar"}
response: {"value": 12, "unit": "bar"}
